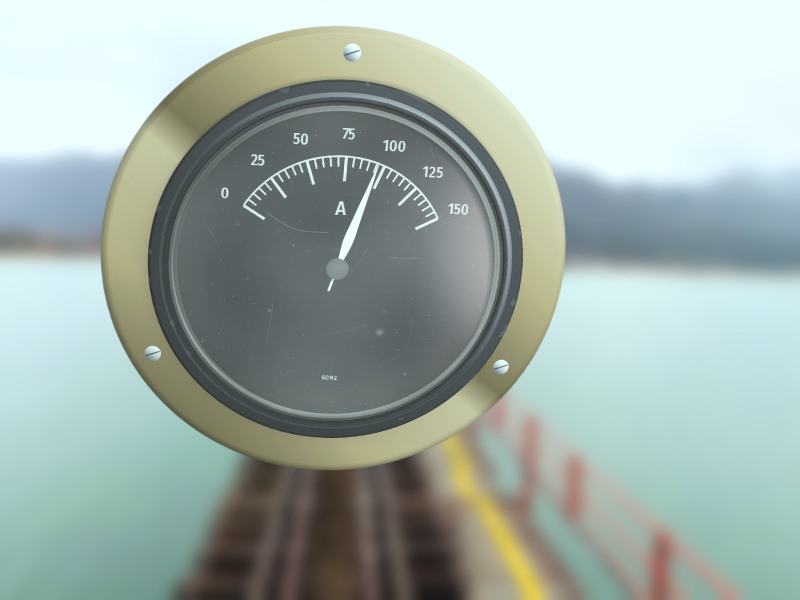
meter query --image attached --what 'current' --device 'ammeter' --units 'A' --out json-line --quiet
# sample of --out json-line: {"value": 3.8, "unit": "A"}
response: {"value": 95, "unit": "A"}
